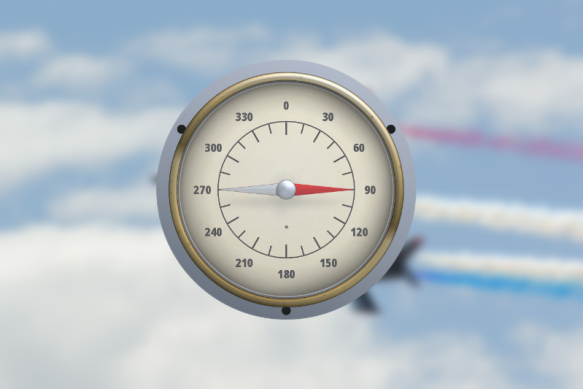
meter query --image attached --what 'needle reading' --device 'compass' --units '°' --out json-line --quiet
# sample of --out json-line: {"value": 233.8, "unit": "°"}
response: {"value": 90, "unit": "°"}
